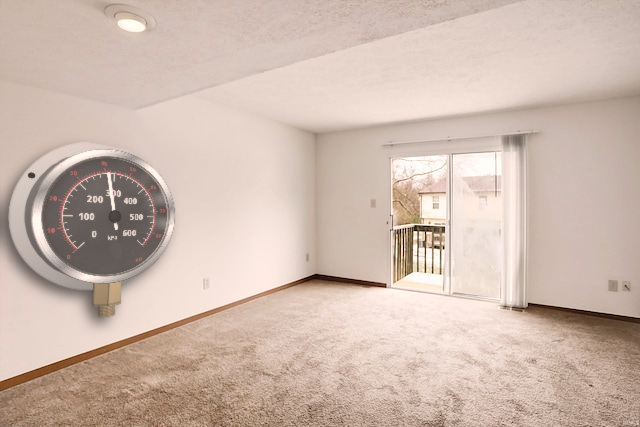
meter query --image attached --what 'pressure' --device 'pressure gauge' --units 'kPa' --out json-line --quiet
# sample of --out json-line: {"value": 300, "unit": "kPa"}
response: {"value": 280, "unit": "kPa"}
